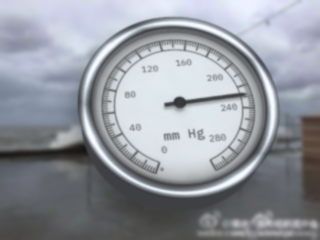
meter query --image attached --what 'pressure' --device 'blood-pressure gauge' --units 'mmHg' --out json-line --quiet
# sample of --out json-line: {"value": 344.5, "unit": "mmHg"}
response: {"value": 230, "unit": "mmHg"}
